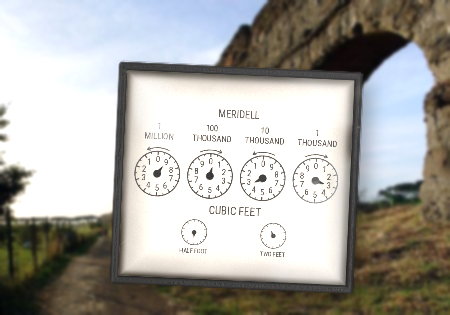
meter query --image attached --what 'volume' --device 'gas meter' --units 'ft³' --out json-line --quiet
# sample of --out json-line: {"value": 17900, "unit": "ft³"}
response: {"value": 903300, "unit": "ft³"}
